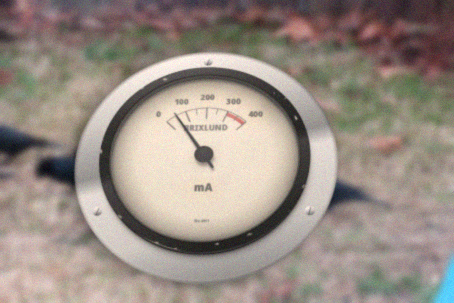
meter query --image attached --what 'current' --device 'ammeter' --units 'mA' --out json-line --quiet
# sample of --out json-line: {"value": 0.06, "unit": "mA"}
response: {"value": 50, "unit": "mA"}
